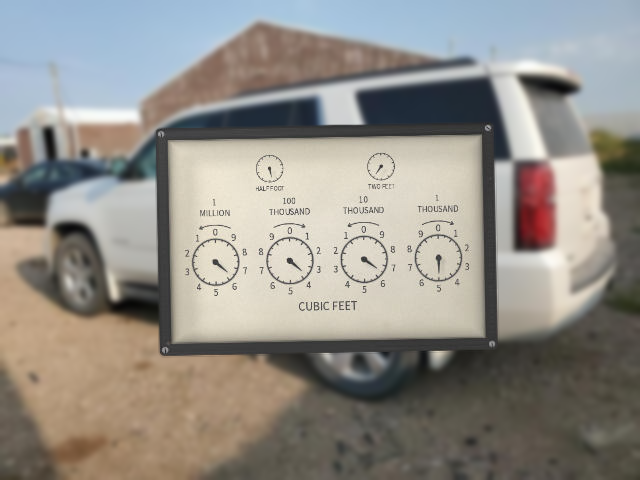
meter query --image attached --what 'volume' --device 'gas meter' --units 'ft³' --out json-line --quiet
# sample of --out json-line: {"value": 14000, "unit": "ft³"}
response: {"value": 636500, "unit": "ft³"}
